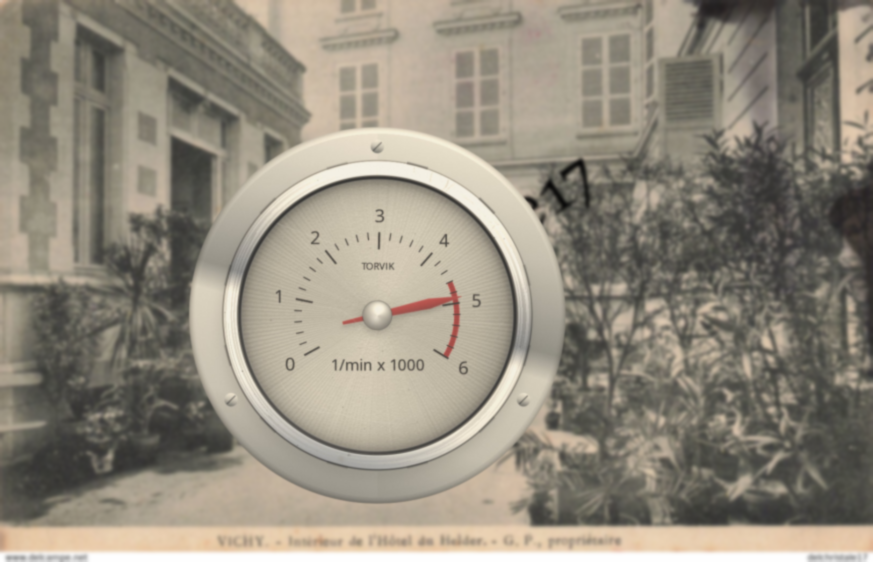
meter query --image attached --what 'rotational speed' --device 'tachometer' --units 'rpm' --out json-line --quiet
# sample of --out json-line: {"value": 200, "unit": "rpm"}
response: {"value": 4900, "unit": "rpm"}
